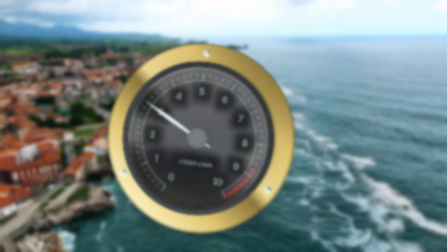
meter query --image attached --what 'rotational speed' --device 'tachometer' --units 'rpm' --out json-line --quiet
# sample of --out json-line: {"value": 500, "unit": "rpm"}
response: {"value": 3000, "unit": "rpm"}
